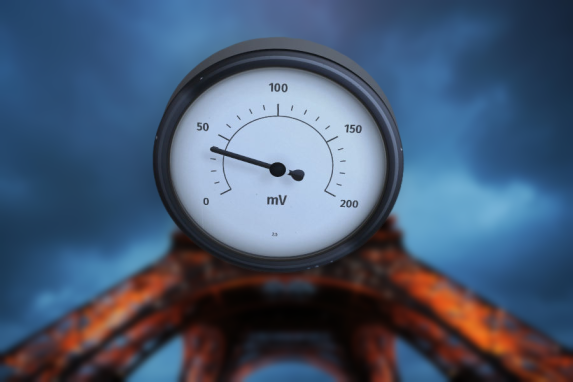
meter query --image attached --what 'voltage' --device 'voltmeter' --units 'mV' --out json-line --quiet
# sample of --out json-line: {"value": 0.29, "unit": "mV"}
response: {"value": 40, "unit": "mV"}
